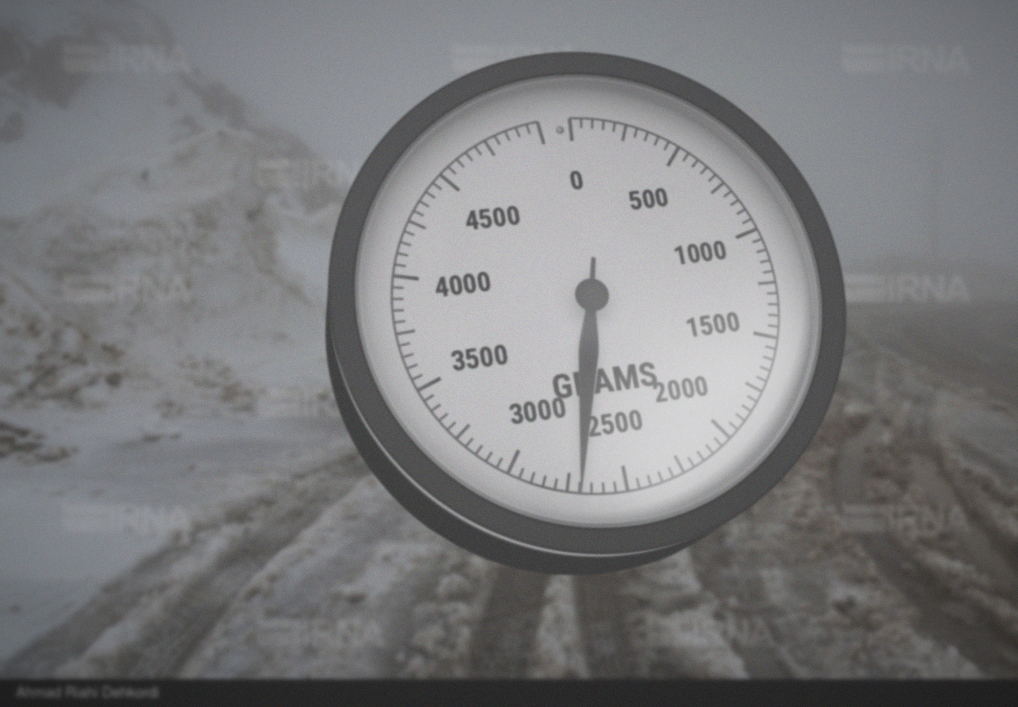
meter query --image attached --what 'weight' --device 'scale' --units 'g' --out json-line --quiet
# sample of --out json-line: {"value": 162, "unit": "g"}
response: {"value": 2700, "unit": "g"}
